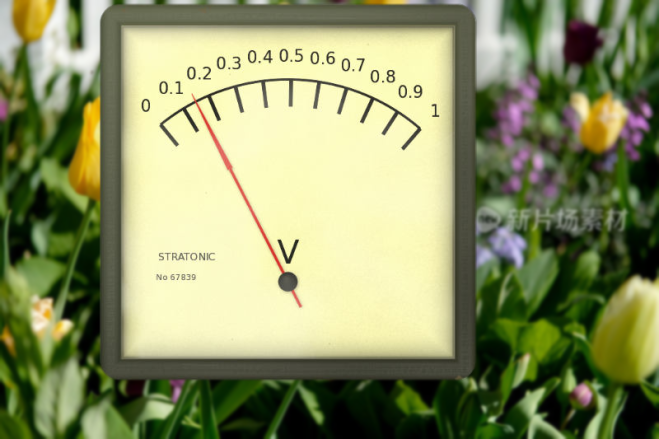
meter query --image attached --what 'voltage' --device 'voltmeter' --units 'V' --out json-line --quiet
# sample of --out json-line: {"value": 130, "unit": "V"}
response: {"value": 0.15, "unit": "V"}
